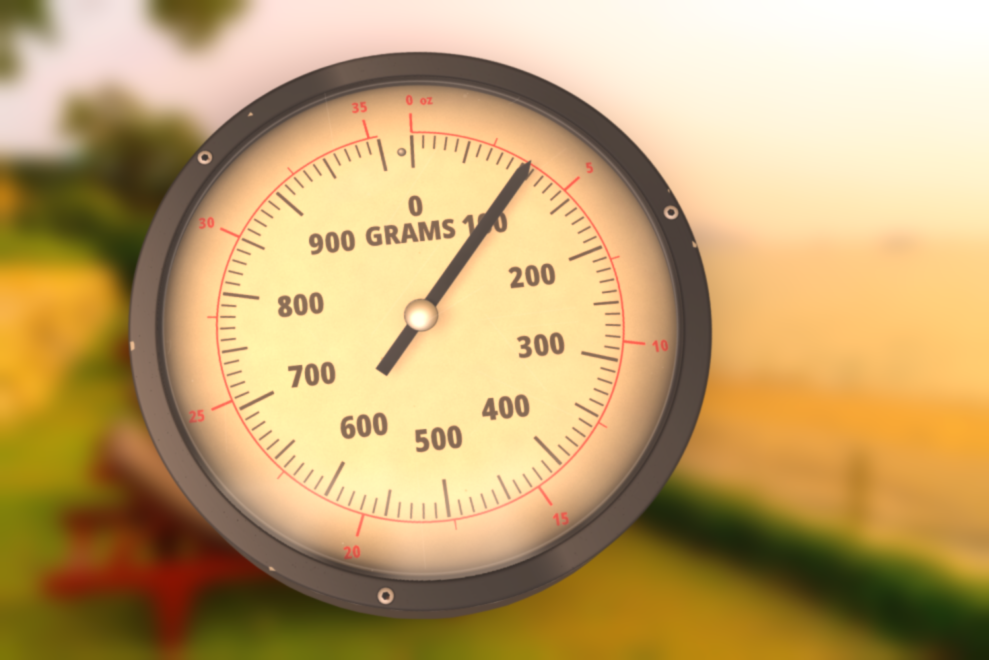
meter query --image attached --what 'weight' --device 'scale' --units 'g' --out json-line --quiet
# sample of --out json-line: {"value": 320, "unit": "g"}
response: {"value": 105, "unit": "g"}
